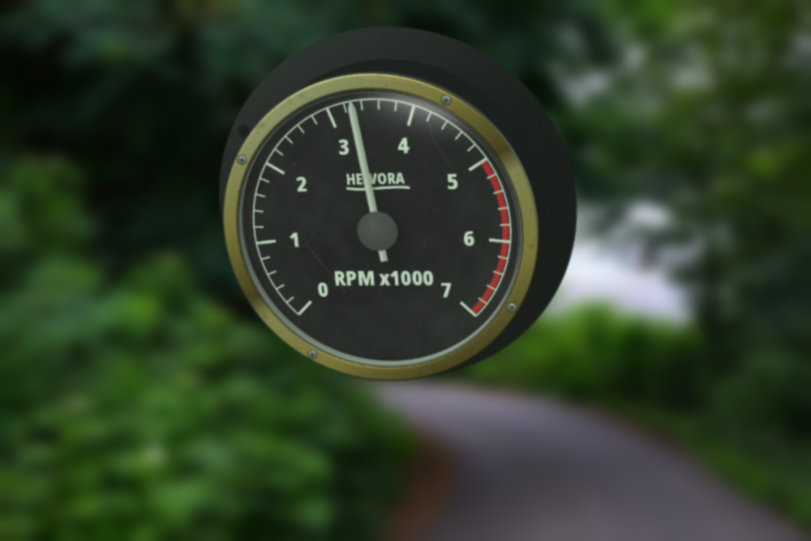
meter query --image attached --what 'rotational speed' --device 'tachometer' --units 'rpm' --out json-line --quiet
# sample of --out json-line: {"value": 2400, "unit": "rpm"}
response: {"value": 3300, "unit": "rpm"}
